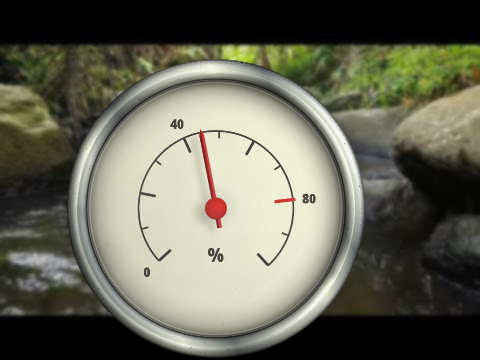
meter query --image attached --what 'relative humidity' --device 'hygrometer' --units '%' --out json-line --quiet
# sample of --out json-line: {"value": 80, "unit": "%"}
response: {"value": 45, "unit": "%"}
